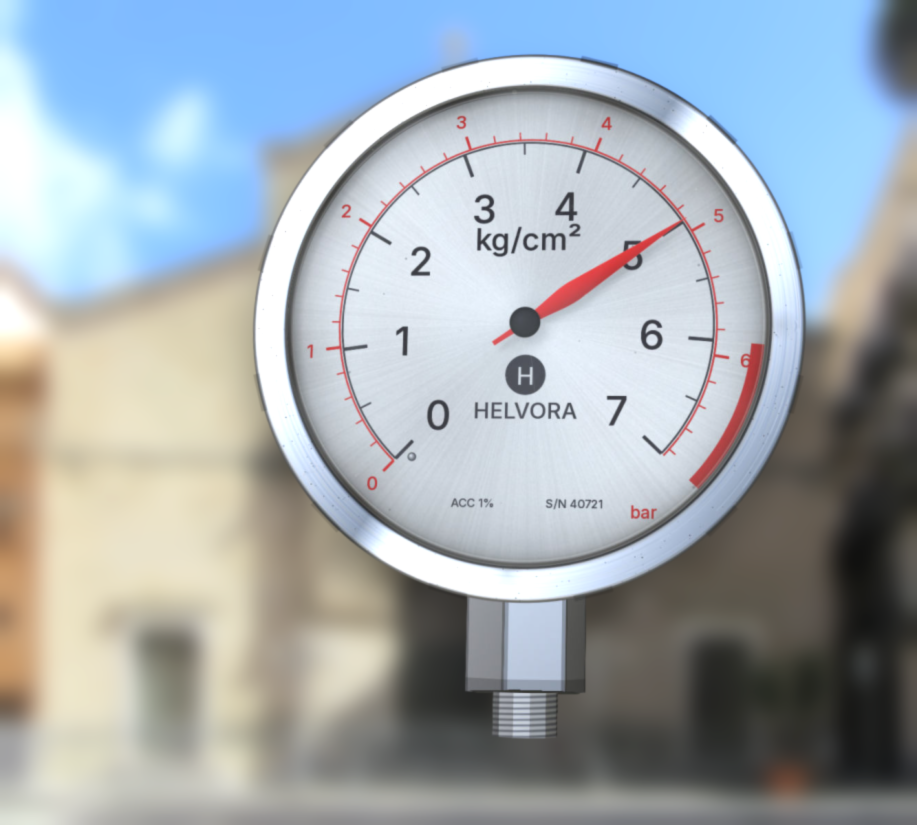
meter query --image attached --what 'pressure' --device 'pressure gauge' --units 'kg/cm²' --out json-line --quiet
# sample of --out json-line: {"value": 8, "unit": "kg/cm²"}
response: {"value": 5, "unit": "kg/cm²"}
